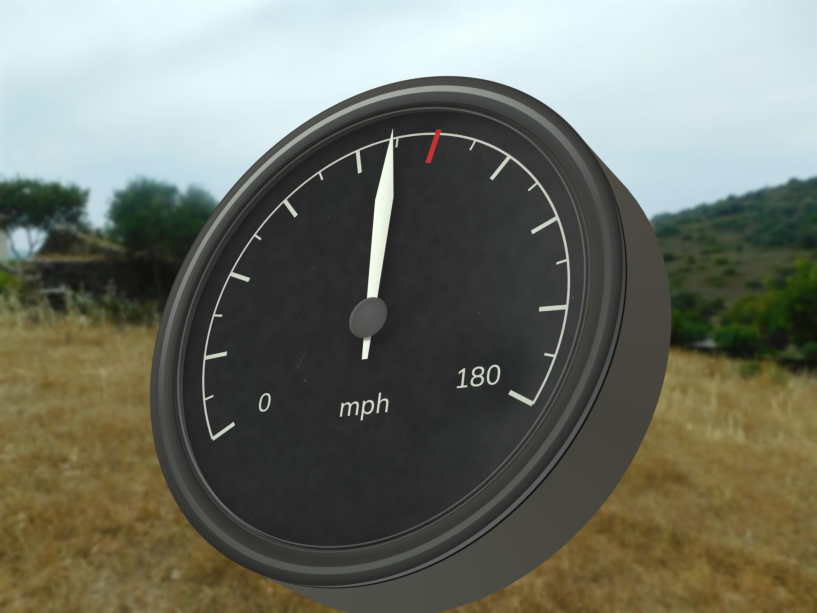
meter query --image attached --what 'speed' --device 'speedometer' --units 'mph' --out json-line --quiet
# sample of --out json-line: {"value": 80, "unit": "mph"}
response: {"value": 90, "unit": "mph"}
